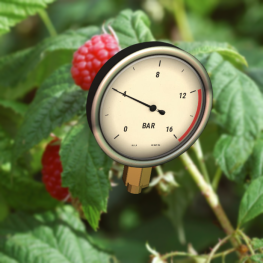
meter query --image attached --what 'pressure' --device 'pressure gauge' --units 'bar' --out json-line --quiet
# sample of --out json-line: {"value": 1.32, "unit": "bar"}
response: {"value": 4, "unit": "bar"}
